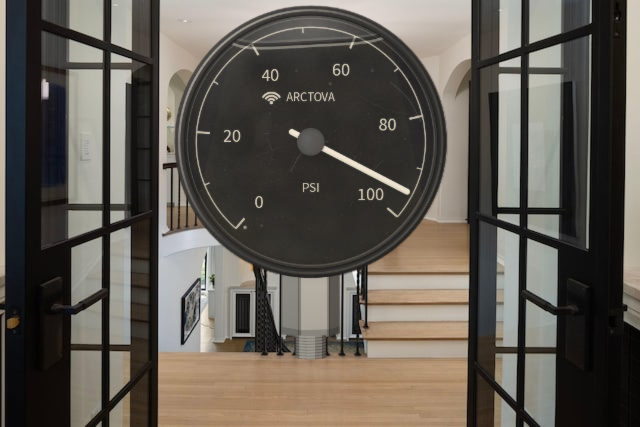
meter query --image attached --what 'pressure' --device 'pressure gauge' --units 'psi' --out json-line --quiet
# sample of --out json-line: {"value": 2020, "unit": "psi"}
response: {"value": 95, "unit": "psi"}
